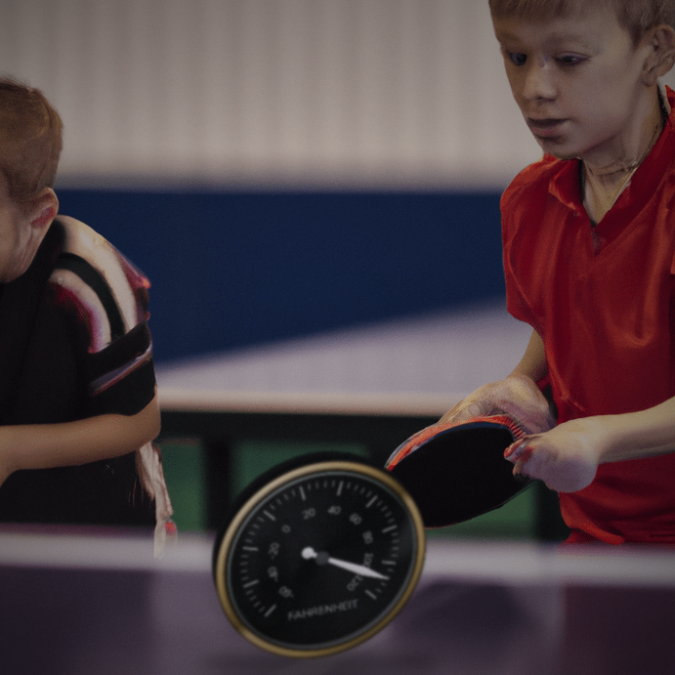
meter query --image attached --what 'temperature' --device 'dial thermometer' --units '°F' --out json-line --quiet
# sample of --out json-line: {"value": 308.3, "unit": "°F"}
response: {"value": 108, "unit": "°F"}
